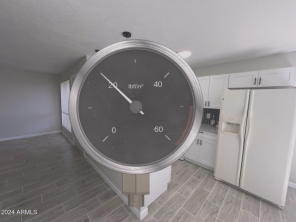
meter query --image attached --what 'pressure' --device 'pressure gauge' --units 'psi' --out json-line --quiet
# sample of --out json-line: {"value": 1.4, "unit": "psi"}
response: {"value": 20, "unit": "psi"}
